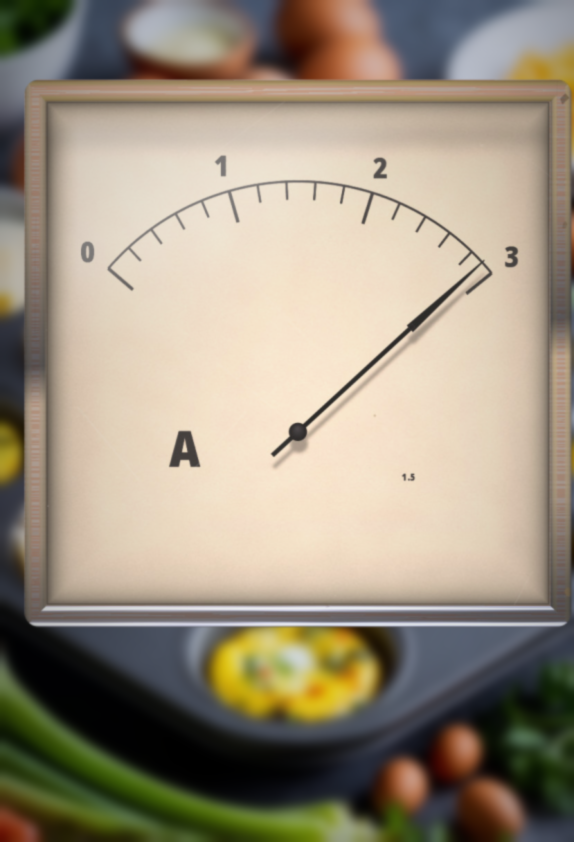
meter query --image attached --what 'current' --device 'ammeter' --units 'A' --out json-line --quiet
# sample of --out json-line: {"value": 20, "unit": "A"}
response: {"value": 2.9, "unit": "A"}
